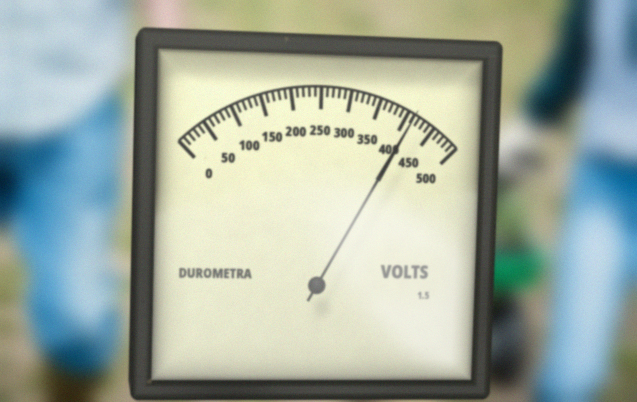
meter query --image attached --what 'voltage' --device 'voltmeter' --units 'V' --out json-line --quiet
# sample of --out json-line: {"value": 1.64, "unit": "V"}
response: {"value": 410, "unit": "V"}
